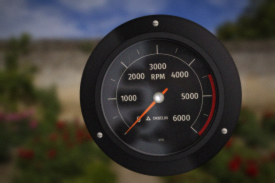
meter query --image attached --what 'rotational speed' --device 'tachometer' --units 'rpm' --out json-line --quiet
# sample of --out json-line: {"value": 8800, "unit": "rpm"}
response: {"value": 0, "unit": "rpm"}
